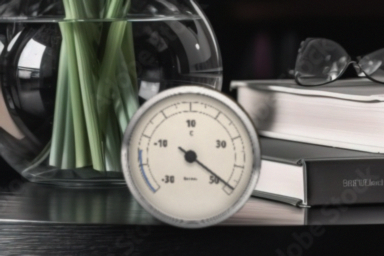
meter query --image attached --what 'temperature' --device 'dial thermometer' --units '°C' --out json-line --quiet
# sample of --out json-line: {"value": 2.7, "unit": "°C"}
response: {"value": 47.5, "unit": "°C"}
